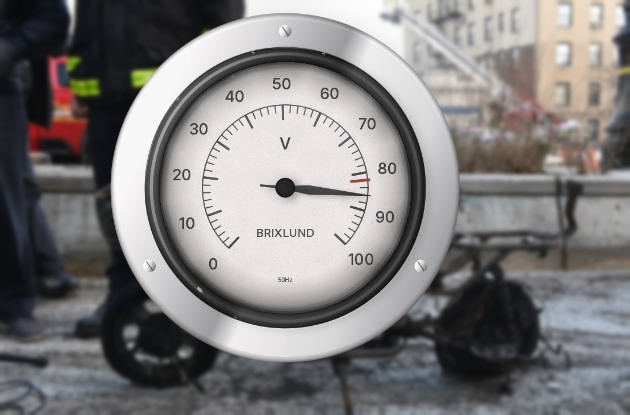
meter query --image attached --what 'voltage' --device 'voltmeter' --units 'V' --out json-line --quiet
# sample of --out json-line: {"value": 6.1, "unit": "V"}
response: {"value": 86, "unit": "V"}
